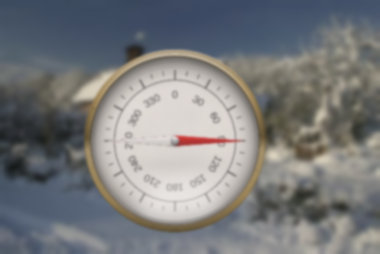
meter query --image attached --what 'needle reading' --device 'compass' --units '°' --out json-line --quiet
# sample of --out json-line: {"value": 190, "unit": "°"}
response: {"value": 90, "unit": "°"}
